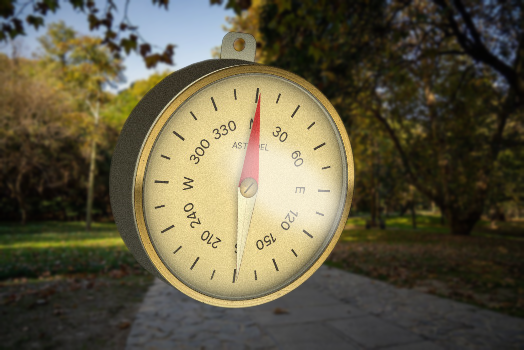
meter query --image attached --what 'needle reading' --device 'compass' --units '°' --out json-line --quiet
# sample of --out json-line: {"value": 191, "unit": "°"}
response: {"value": 0, "unit": "°"}
